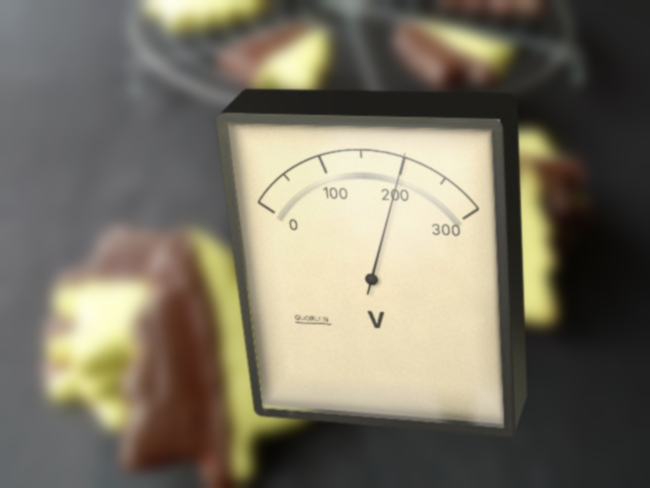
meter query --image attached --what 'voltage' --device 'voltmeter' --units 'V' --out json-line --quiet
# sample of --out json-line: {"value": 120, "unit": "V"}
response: {"value": 200, "unit": "V"}
